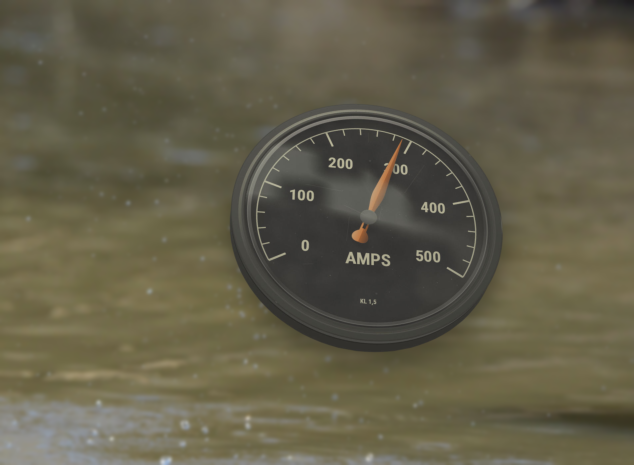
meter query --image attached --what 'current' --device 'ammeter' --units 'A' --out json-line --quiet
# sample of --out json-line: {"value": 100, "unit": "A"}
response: {"value": 290, "unit": "A"}
